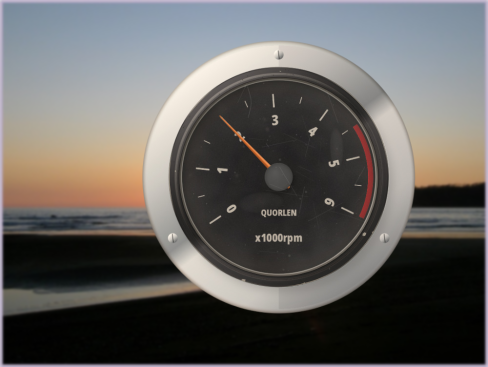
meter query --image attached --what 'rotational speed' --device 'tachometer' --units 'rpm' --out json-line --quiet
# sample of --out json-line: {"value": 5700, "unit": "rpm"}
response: {"value": 2000, "unit": "rpm"}
